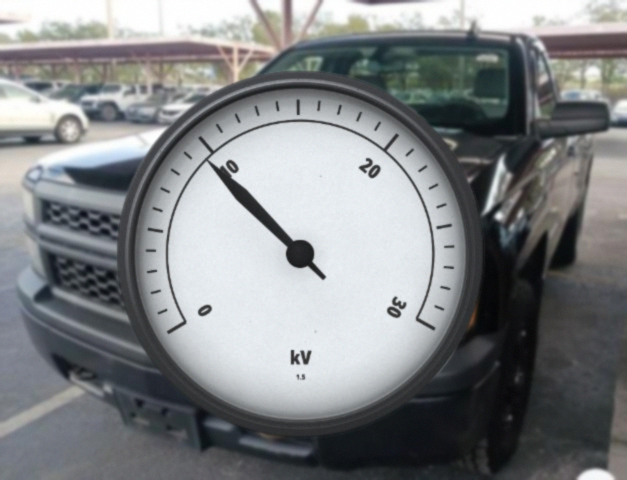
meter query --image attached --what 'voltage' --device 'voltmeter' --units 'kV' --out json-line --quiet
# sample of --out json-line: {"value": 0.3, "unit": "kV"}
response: {"value": 9.5, "unit": "kV"}
